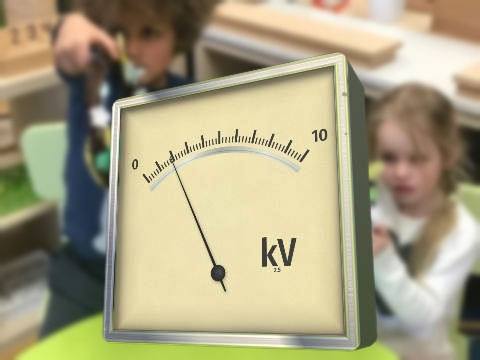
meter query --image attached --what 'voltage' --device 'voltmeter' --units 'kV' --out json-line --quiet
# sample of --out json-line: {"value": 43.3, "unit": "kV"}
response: {"value": 2, "unit": "kV"}
